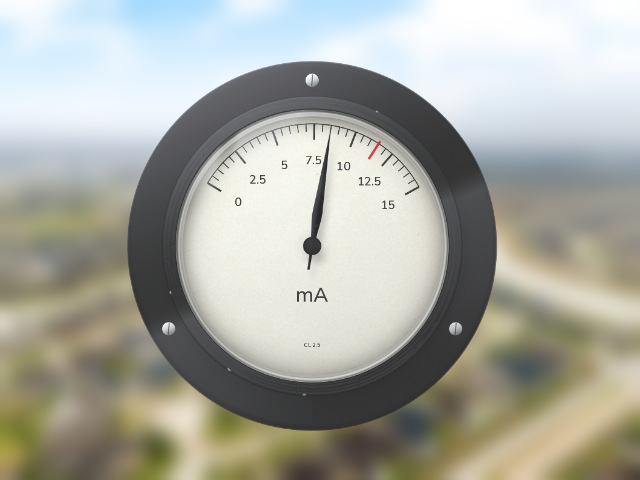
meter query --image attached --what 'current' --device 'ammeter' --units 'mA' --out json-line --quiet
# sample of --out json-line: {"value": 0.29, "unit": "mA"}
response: {"value": 8.5, "unit": "mA"}
